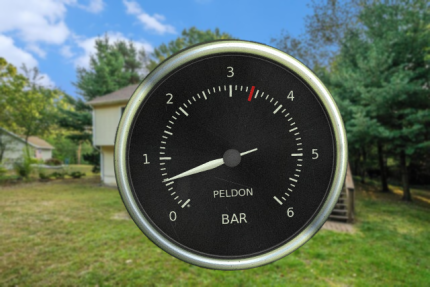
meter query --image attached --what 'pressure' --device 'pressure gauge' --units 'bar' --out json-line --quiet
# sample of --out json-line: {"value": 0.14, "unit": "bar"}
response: {"value": 0.6, "unit": "bar"}
